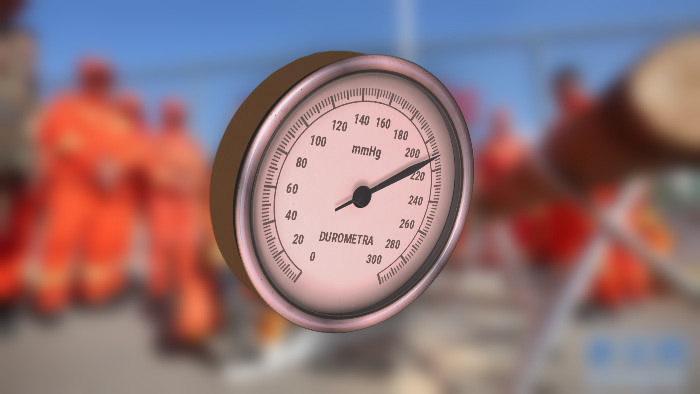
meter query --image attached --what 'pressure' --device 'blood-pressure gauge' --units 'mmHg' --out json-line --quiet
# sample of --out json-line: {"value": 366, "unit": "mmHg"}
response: {"value": 210, "unit": "mmHg"}
